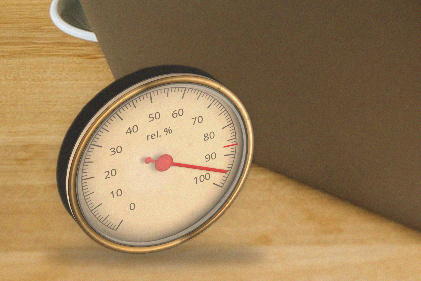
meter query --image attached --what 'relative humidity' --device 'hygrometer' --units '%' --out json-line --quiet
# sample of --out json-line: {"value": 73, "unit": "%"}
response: {"value": 95, "unit": "%"}
